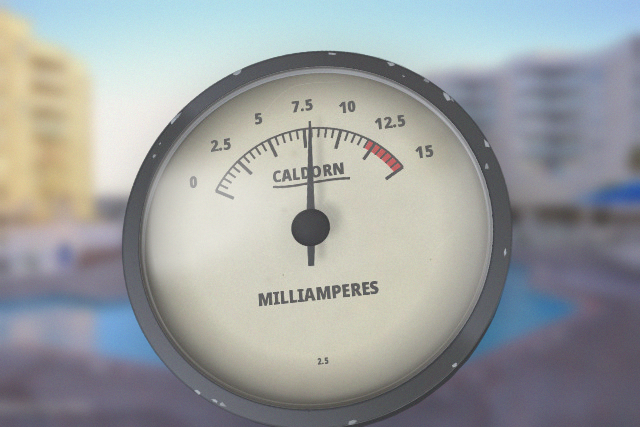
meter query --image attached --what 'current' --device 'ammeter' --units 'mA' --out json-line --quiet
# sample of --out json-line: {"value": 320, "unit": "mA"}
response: {"value": 8, "unit": "mA"}
